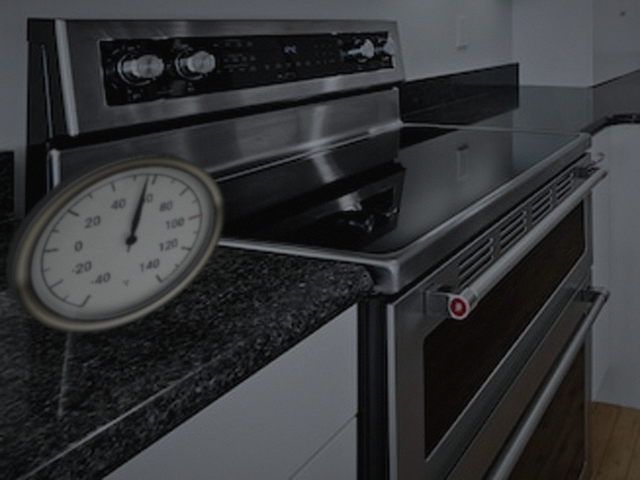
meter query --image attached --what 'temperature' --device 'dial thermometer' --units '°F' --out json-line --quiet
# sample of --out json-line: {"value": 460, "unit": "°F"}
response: {"value": 55, "unit": "°F"}
